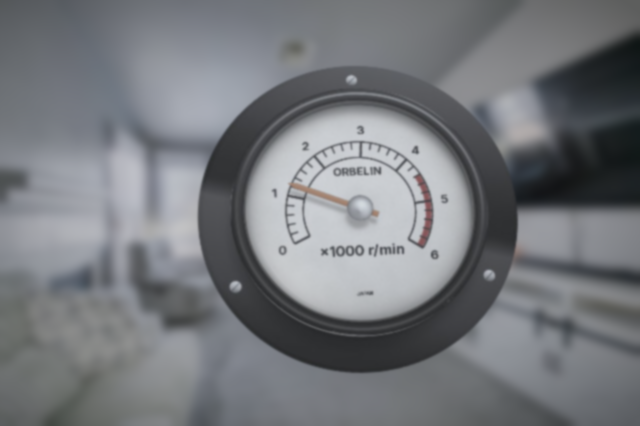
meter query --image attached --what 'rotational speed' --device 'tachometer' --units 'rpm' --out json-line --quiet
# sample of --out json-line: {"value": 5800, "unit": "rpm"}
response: {"value": 1200, "unit": "rpm"}
